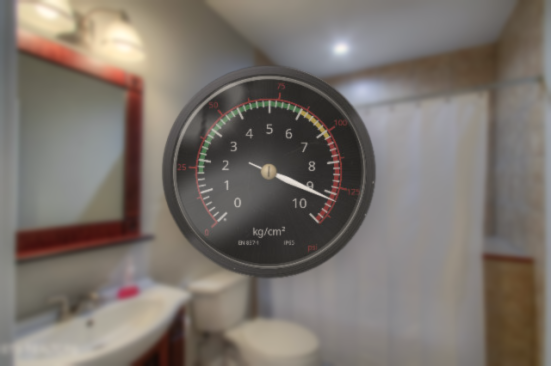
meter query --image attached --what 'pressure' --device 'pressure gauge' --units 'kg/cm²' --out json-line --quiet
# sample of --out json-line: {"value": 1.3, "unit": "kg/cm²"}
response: {"value": 9.2, "unit": "kg/cm²"}
